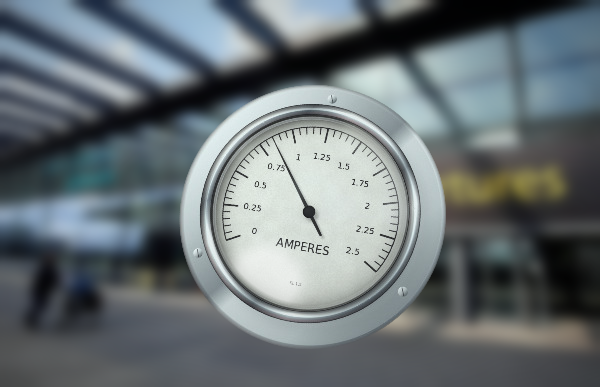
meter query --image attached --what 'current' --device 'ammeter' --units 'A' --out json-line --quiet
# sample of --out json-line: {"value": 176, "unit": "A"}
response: {"value": 0.85, "unit": "A"}
